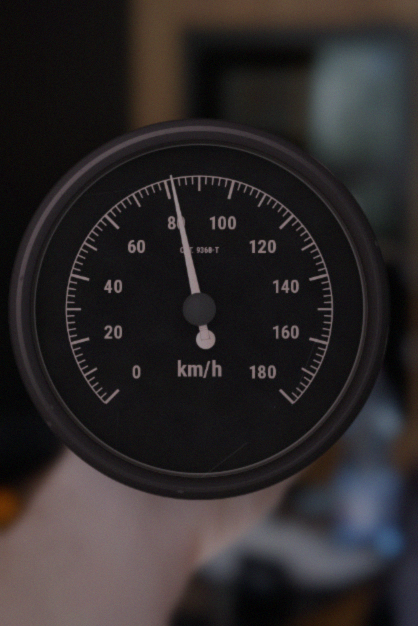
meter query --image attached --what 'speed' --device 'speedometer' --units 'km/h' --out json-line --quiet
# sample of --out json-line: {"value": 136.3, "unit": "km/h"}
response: {"value": 82, "unit": "km/h"}
